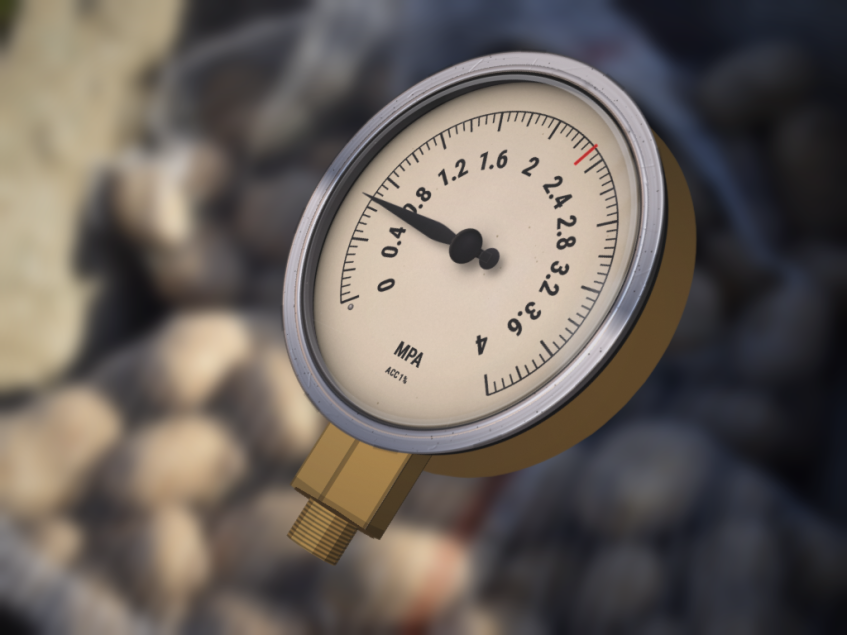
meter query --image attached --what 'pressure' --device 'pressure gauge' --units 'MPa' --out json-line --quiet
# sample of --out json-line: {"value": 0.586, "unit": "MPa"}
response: {"value": 0.65, "unit": "MPa"}
